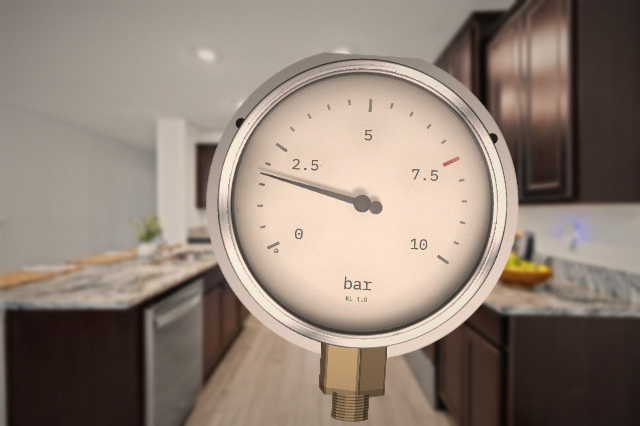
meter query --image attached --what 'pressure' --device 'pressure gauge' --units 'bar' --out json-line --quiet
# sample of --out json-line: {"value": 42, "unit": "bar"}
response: {"value": 1.75, "unit": "bar"}
